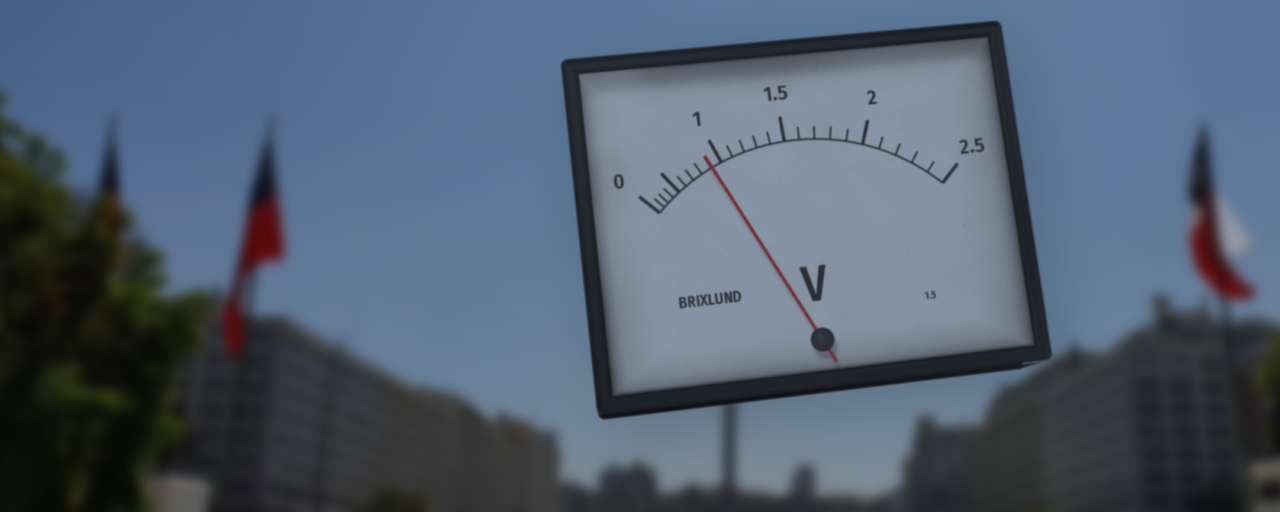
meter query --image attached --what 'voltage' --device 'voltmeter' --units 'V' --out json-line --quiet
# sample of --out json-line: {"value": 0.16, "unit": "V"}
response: {"value": 0.9, "unit": "V"}
